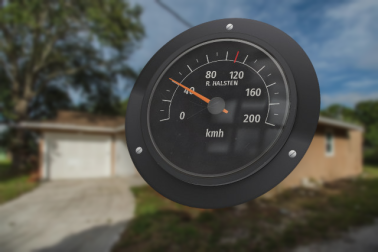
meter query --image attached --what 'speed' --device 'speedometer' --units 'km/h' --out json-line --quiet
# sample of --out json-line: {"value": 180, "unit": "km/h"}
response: {"value": 40, "unit": "km/h"}
